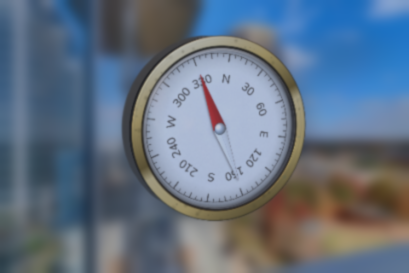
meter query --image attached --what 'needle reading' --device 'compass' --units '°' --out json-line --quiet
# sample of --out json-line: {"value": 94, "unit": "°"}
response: {"value": 330, "unit": "°"}
